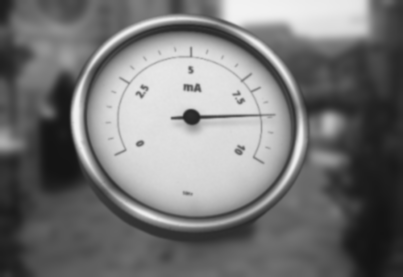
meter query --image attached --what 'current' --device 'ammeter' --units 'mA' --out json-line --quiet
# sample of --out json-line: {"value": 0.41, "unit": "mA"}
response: {"value": 8.5, "unit": "mA"}
